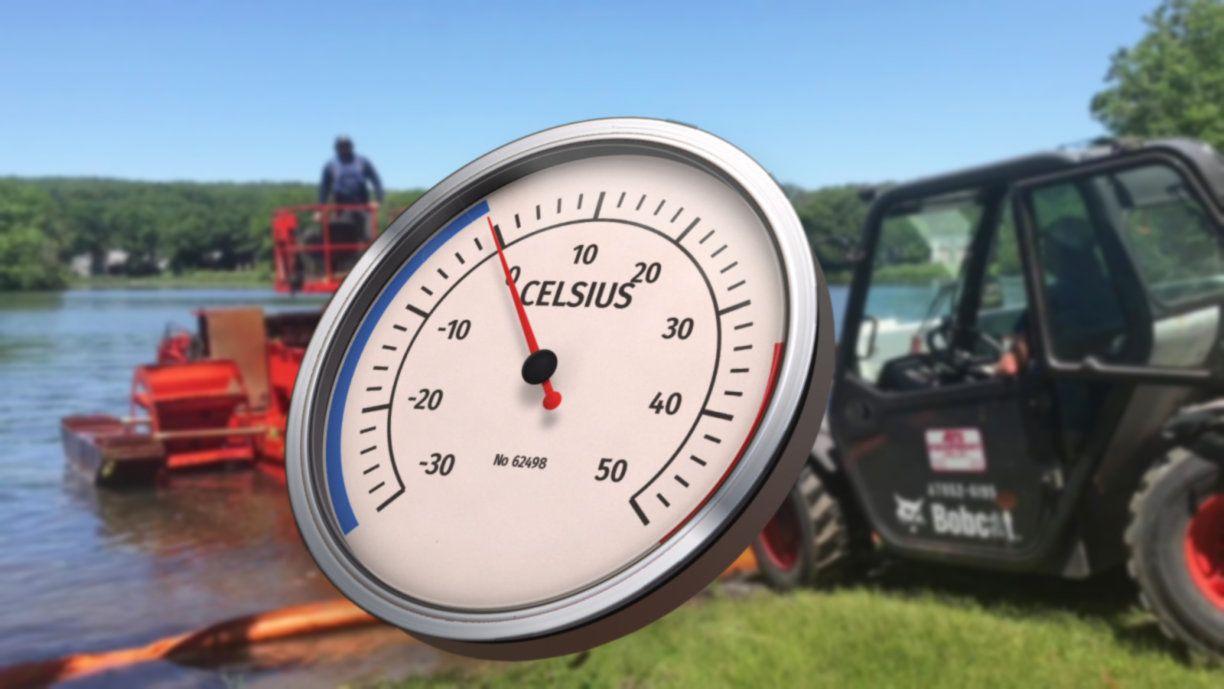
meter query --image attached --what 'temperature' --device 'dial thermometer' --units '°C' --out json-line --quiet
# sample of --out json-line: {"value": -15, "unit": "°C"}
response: {"value": 0, "unit": "°C"}
